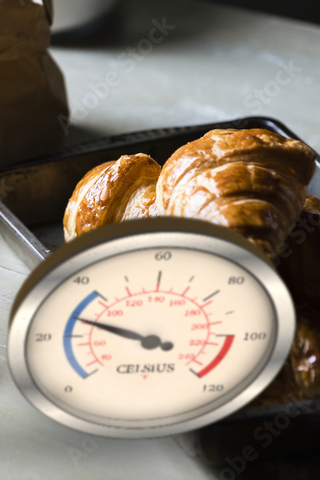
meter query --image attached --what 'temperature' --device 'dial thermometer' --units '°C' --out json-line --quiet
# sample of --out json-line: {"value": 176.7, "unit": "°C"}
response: {"value": 30, "unit": "°C"}
